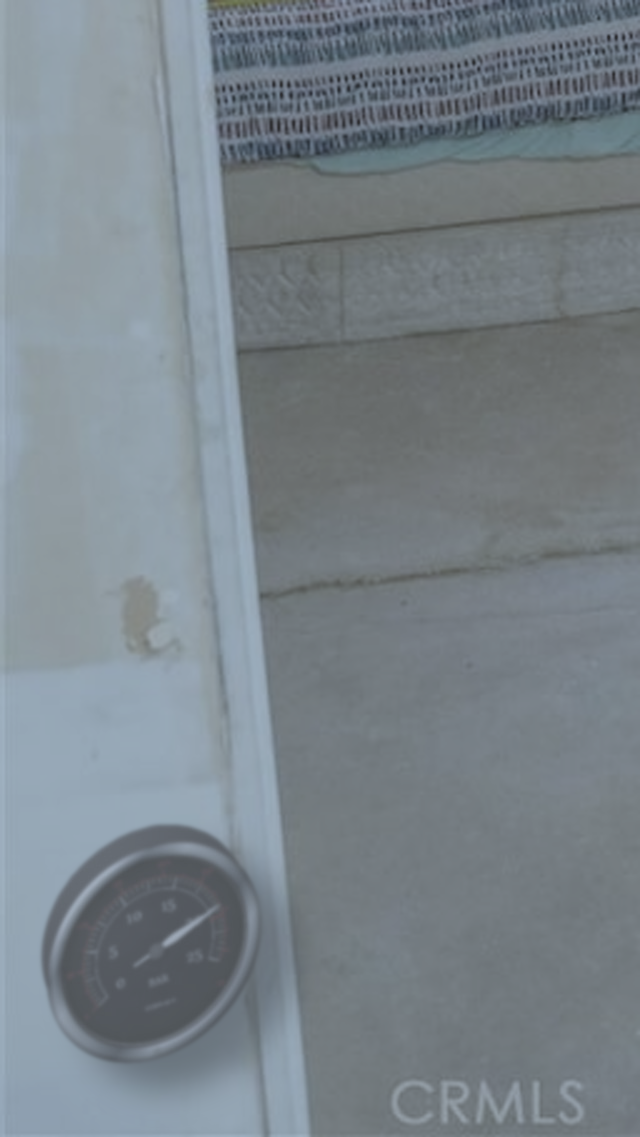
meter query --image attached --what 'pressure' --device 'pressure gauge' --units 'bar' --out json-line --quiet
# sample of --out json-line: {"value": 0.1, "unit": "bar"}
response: {"value": 20, "unit": "bar"}
